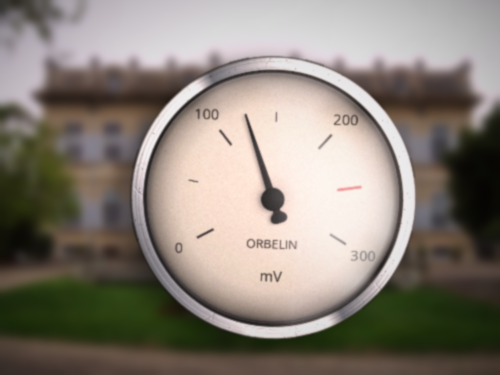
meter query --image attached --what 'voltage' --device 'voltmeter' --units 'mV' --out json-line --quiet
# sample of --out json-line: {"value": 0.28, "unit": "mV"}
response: {"value": 125, "unit": "mV"}
